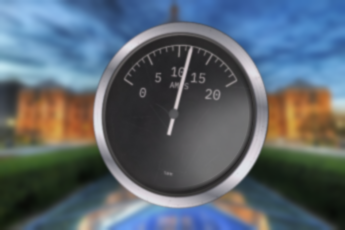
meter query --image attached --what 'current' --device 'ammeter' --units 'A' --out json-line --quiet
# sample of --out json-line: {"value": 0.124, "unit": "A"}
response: {"value": 12, "unit": "A"}
